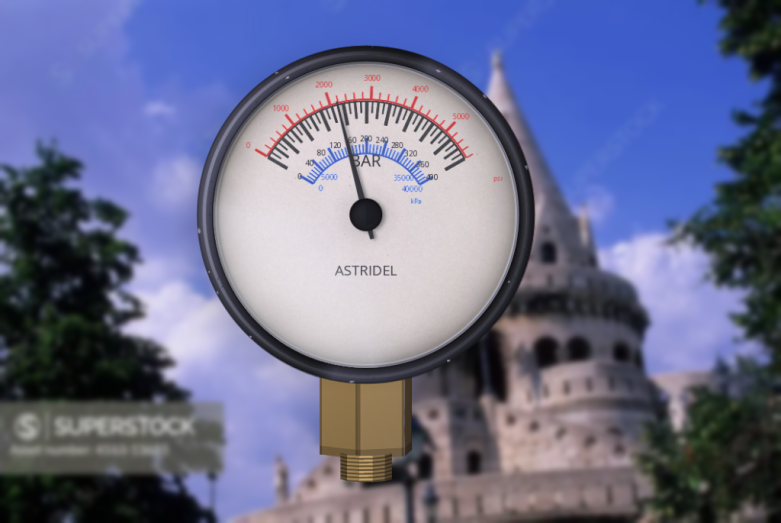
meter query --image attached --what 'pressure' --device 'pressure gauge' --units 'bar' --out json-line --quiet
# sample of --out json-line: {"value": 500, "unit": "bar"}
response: {"value": 150, "unit": "bar"}
